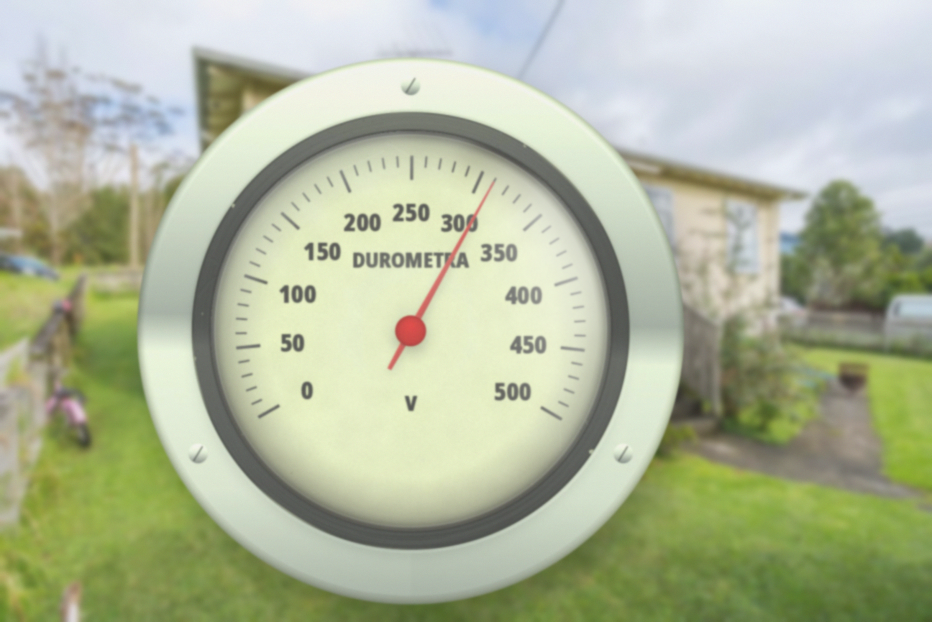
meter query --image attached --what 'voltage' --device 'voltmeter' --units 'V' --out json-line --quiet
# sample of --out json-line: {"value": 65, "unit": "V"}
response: {"value": 310, "unit": "V"}
